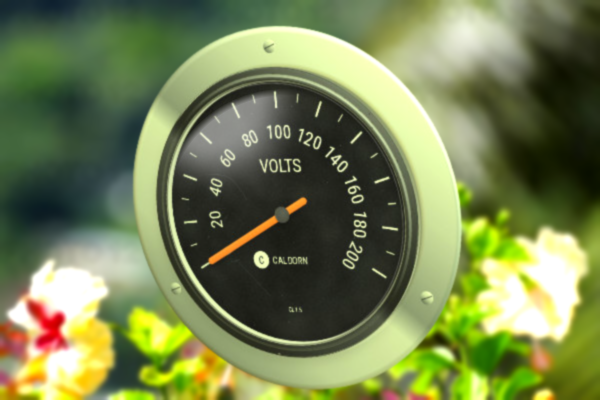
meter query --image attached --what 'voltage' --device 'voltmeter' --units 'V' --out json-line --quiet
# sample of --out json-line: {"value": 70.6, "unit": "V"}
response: {"value": 0, "unit": "V"}
